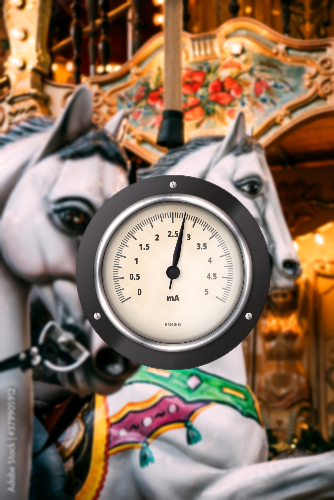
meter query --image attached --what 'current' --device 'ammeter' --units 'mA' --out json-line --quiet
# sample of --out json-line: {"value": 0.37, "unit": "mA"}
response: {"value": 2.75, "unit": "mA"}
